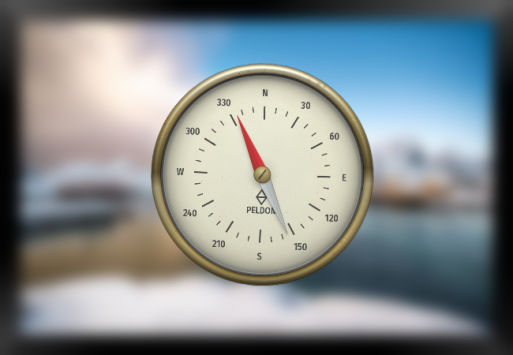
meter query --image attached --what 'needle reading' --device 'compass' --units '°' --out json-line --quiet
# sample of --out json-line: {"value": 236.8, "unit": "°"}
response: {"value": 335, "unit": "°"}
